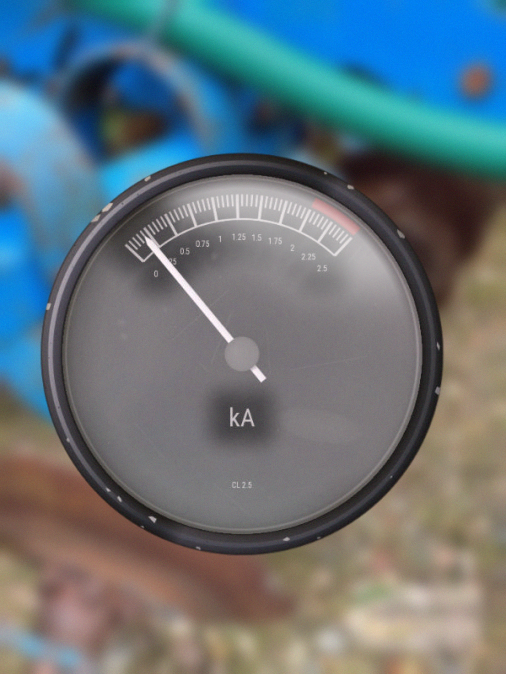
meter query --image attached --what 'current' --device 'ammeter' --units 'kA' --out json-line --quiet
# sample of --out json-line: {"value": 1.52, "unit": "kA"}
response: {"value": 0.2, "unit": "kA"}
